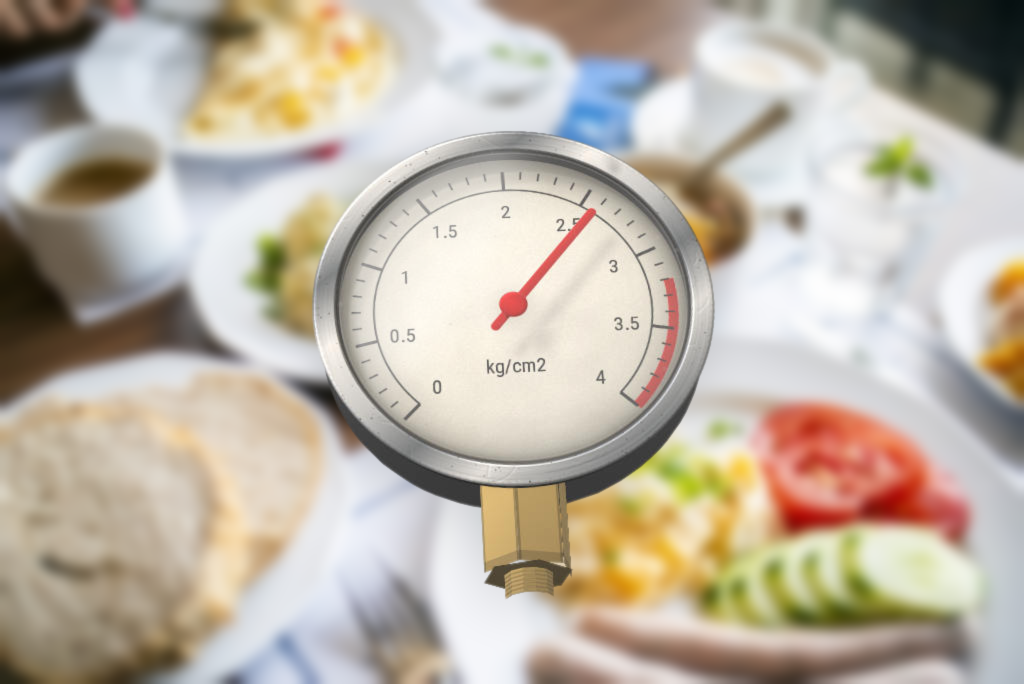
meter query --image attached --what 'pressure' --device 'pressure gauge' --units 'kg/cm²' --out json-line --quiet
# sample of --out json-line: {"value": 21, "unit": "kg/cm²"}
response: {"value": 2.6, "unit": "kg/cm²"}
